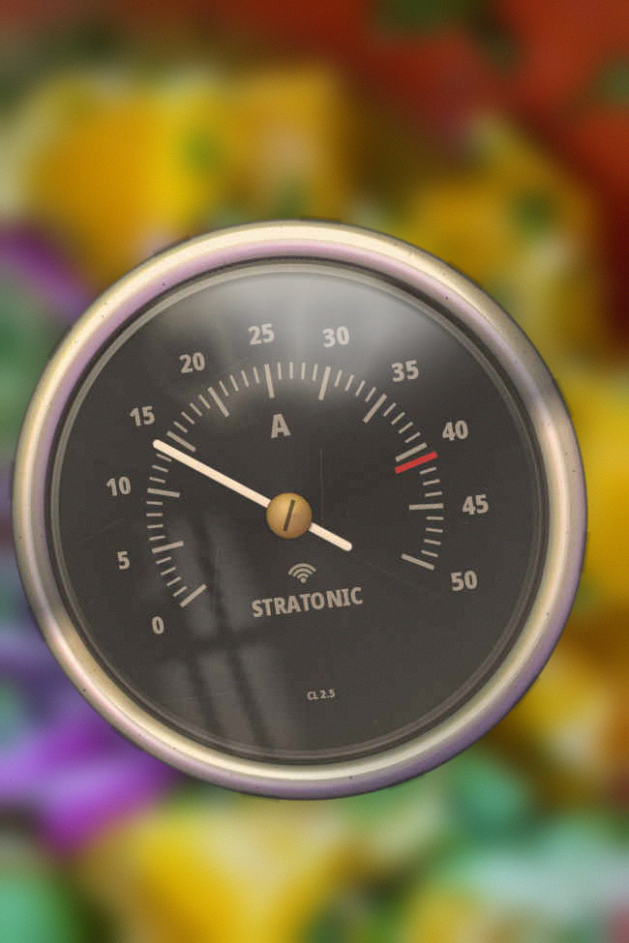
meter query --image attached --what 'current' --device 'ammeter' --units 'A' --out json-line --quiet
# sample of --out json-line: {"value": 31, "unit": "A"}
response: {"value": 14, "unit": "A"}
